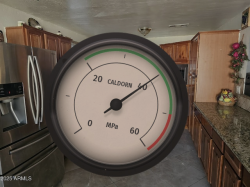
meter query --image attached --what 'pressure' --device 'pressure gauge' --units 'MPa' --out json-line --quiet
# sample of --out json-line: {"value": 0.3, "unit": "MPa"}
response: {"value": 40, "unit": "MPa"}
